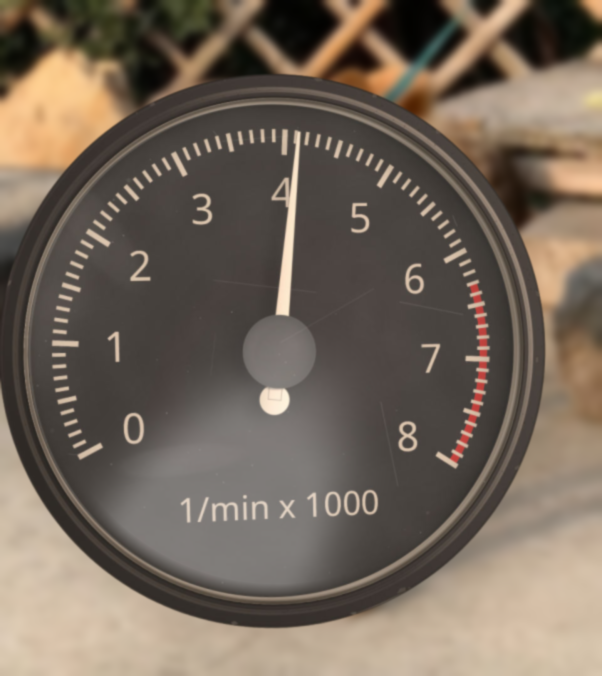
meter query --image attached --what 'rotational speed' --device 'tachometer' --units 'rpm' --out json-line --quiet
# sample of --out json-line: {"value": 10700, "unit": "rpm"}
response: {"value": 4100, "unit": "rpm"}
